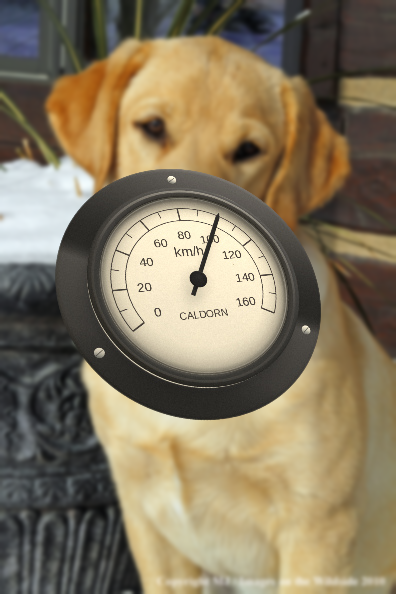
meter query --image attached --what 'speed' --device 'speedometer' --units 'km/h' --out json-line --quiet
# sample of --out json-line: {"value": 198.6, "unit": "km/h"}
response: {"value": 100, "unit": "km/h"}
